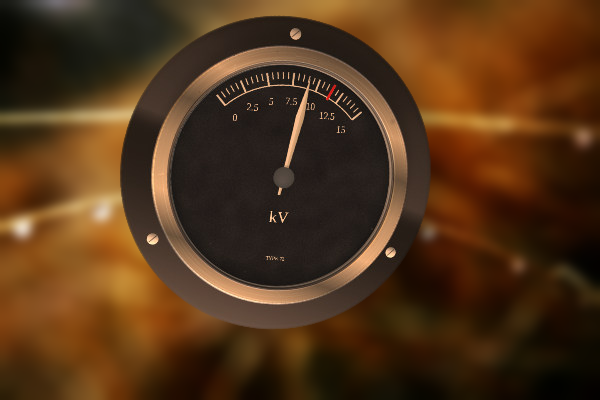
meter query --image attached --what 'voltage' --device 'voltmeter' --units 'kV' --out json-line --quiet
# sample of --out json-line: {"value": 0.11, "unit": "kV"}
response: {"value": 9, "unit": "kV"}
